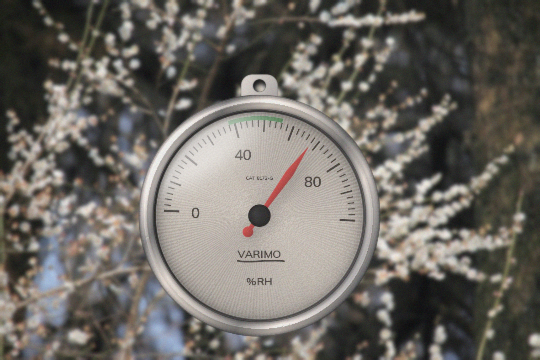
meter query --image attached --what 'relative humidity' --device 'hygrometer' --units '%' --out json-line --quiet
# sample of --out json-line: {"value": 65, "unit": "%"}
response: {"value": 68, "unit": "%"}
